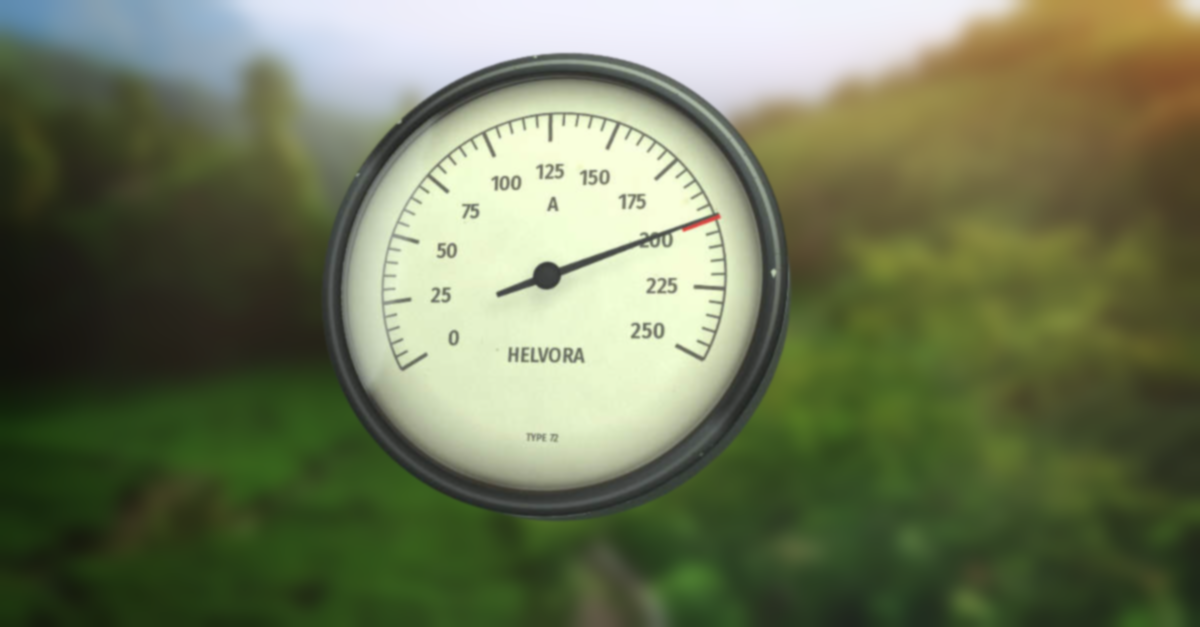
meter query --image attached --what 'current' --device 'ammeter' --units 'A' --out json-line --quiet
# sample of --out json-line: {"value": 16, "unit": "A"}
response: {"value": 200, "unit": "A"}
